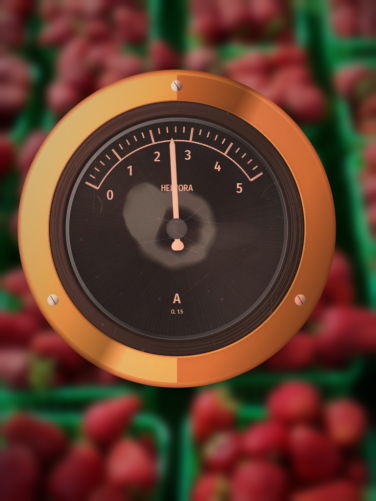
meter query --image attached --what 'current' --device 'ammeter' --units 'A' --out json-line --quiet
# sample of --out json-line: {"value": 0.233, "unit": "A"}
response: {"value": 2.5, "unit": "A"}
